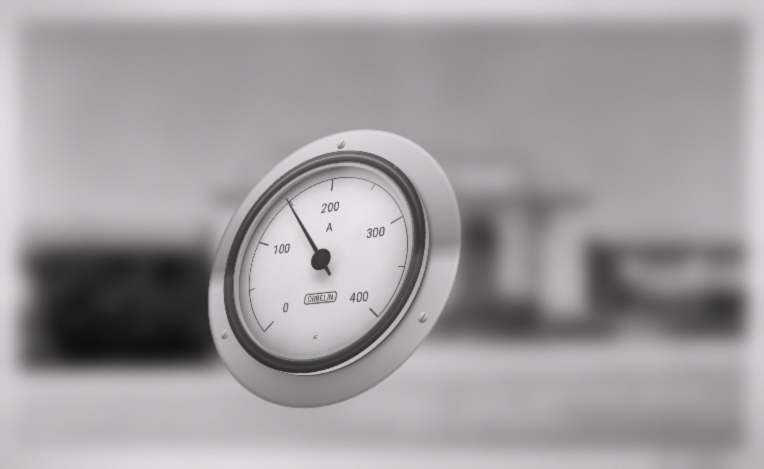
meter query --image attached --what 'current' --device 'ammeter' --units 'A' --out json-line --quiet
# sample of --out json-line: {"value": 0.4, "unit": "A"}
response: {"value": 150, "unit": "A"}
